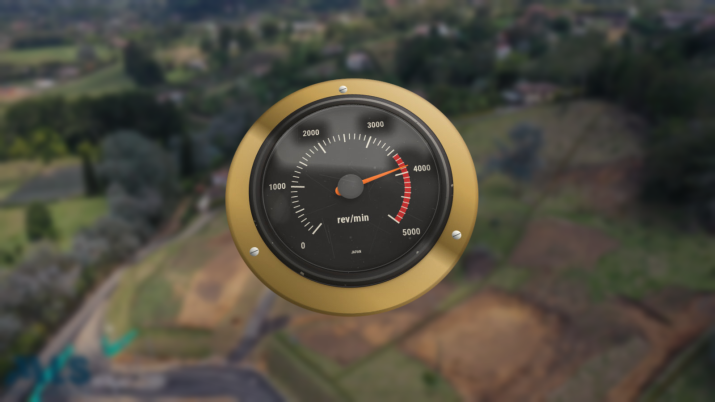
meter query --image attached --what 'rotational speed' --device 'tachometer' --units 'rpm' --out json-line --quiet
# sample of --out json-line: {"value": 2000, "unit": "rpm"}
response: {"value": 3900, "unit": "rpm"}
